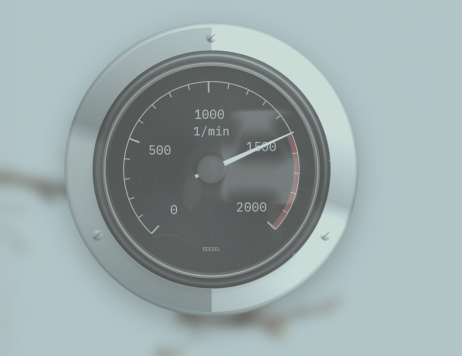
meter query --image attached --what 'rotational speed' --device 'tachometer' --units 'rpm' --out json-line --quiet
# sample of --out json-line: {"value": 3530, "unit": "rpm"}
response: {"value": 1500, "unit": "rpm"}
